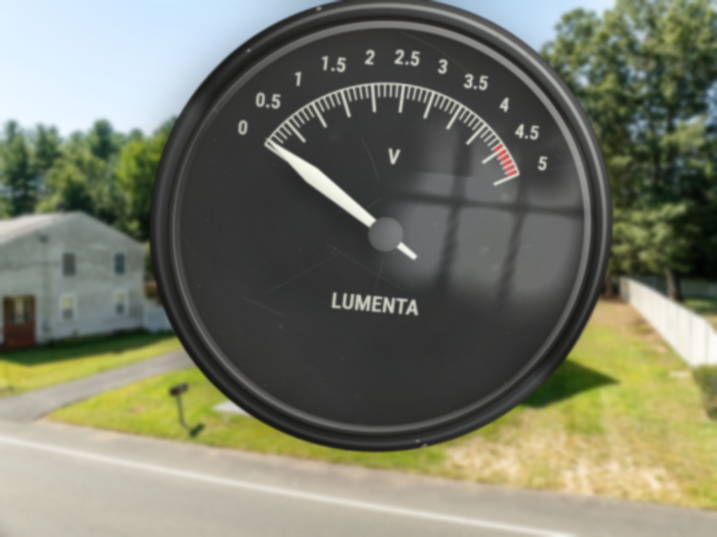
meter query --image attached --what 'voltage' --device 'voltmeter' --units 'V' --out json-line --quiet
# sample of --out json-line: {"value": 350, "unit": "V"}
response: {"value": 0.1, "unit": "V"}
